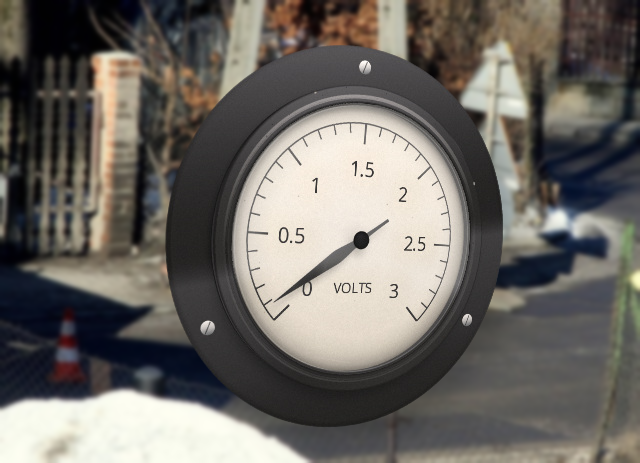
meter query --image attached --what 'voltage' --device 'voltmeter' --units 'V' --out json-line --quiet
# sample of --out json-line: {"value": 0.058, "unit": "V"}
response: {"value": 0.1, "unit": "V"}
